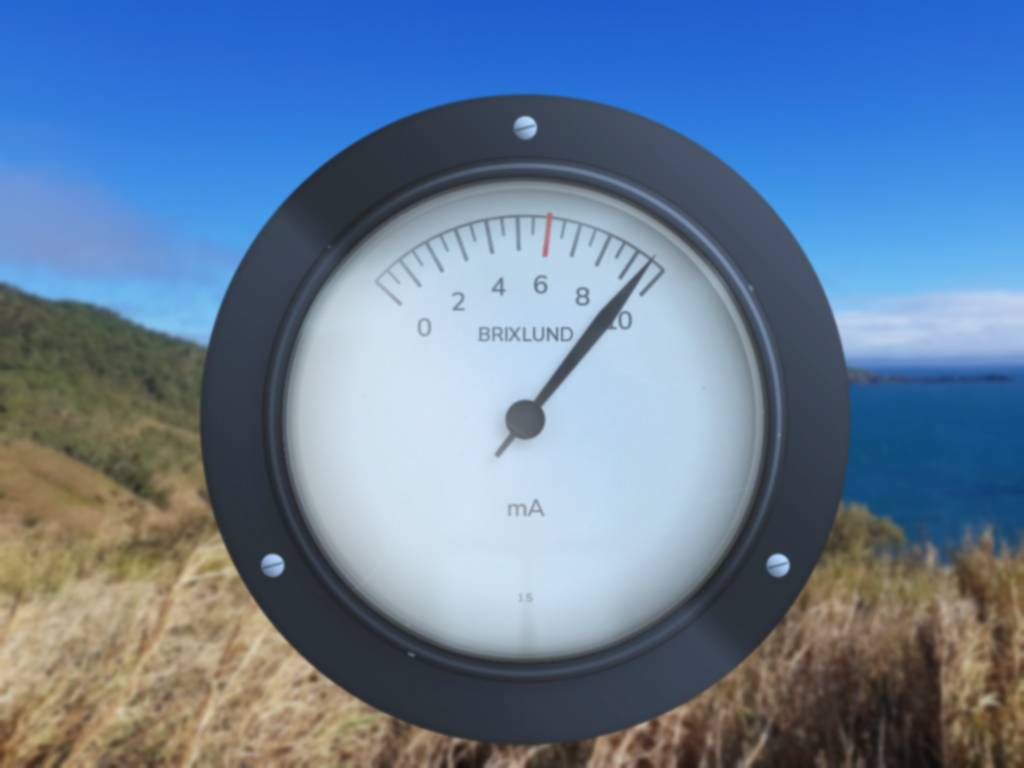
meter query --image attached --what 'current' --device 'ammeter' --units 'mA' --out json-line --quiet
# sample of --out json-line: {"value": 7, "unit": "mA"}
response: {"value": 9.5, "unit": "mA"}
